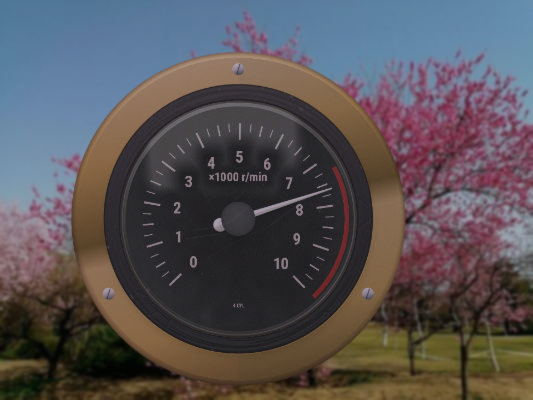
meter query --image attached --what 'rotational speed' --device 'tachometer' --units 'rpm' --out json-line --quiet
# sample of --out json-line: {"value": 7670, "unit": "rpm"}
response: {"value": 7625, "unit": "rpm"}
